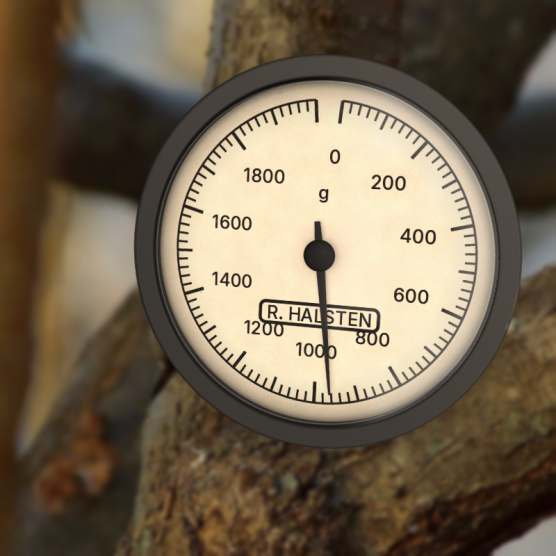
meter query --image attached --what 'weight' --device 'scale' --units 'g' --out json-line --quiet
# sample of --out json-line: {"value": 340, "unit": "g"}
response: {"value": 960, "unit": "g"}
